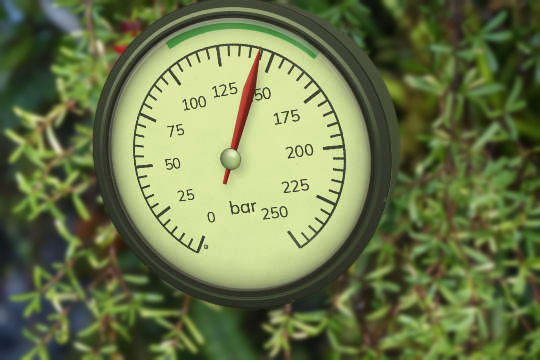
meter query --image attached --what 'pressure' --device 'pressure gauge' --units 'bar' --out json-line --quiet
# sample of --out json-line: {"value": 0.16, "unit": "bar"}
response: {"value": 145, "unit": "bar"}
